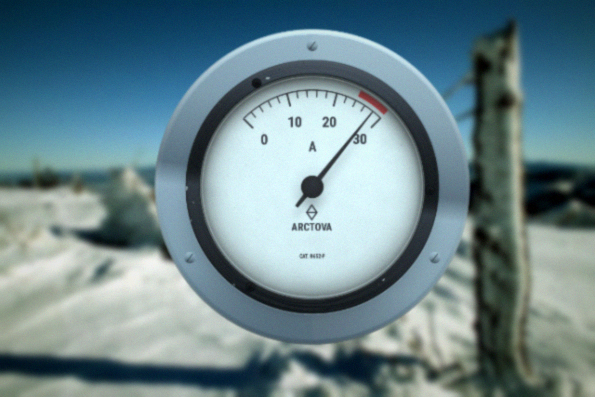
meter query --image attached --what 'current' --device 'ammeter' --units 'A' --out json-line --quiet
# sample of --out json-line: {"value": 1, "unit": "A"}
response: {"value": 28, "unit": "A"}
